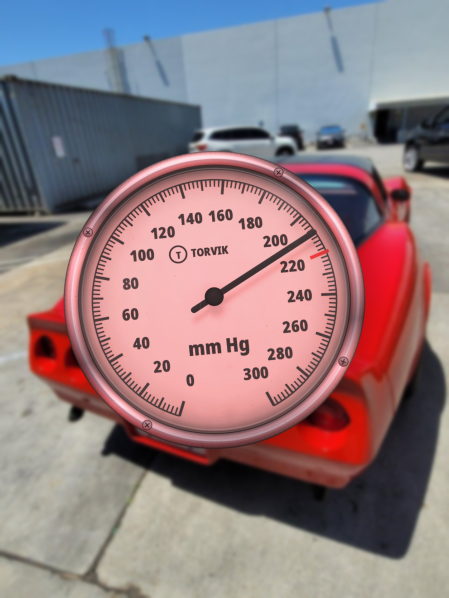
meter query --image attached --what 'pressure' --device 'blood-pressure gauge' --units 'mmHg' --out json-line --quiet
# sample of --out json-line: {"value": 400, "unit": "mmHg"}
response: {"value": 210, "unit": "mmHg"}
